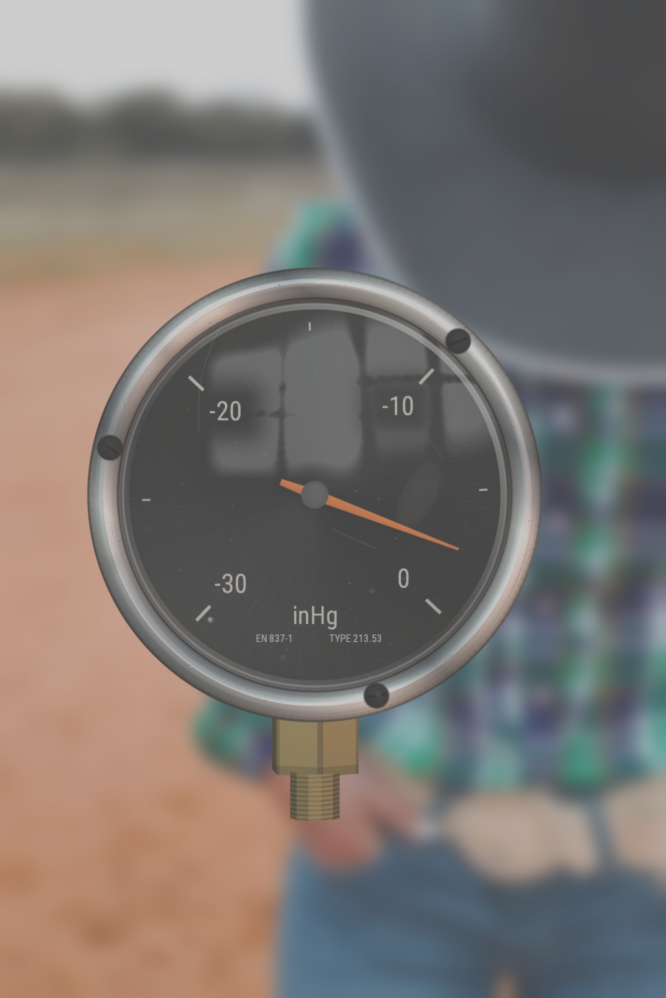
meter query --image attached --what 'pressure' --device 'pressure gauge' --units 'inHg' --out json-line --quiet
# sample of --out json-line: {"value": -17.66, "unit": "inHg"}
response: {"value": -2.5, "unit": "inHg"}
